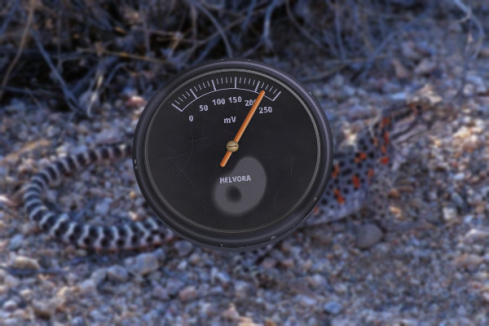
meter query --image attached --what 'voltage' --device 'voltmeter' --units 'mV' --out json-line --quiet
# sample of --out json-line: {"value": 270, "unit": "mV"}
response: {"value": 220, "unit": "mV"}
